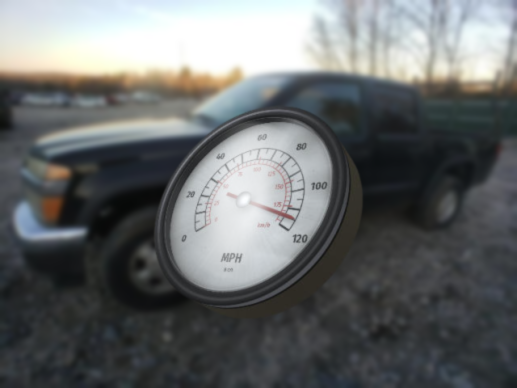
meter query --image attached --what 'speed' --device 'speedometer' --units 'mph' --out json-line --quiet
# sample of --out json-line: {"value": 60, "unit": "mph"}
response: {"value": 115, "unit": "mph"}
